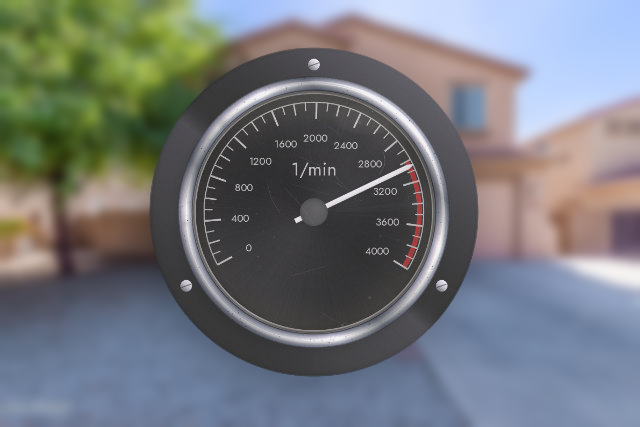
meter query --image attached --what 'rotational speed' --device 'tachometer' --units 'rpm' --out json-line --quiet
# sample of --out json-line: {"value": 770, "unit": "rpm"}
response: {"value": 3050, "unit": "rpm"}
